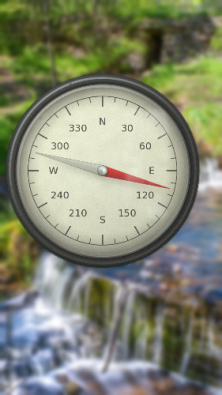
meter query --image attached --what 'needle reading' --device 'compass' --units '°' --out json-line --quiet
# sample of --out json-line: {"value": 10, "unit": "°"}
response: {"value": 105, "unit": "°"}
